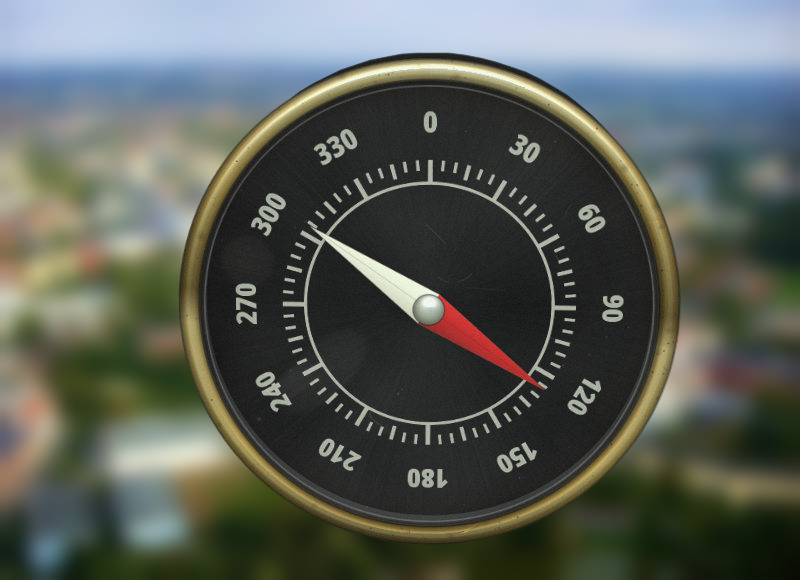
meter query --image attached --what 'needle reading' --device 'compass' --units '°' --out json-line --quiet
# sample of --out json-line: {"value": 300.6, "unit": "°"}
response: {"value": 125, "unit": "°"}
